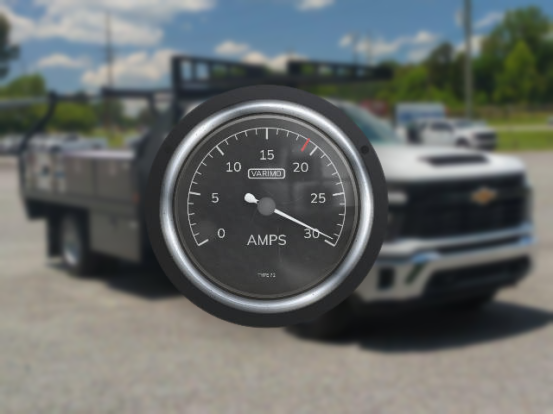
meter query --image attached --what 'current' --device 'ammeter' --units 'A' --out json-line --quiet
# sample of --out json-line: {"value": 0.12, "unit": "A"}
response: {"value": 29.5, "unit": "A"}
